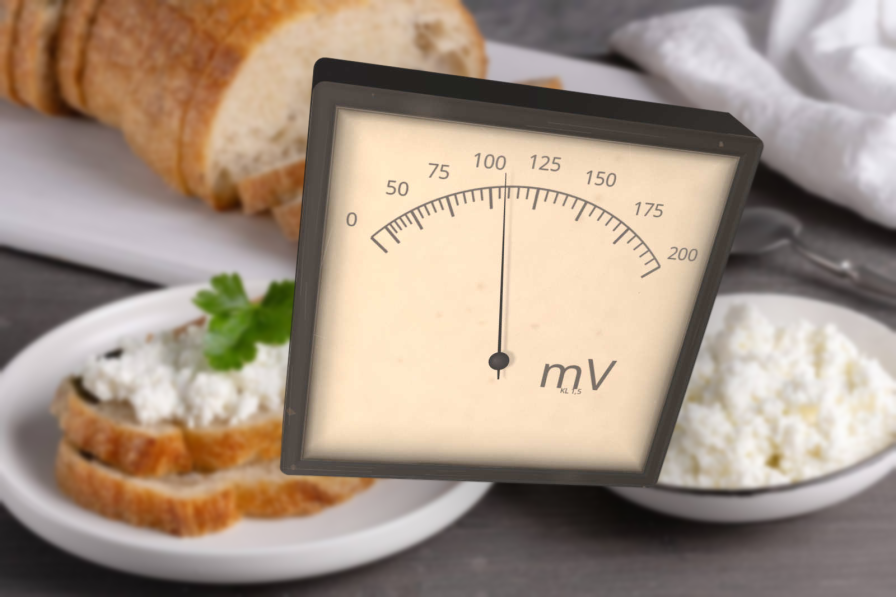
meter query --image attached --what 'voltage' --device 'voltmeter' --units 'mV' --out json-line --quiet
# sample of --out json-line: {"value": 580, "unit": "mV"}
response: {"value": 107.5, "unit": "mV"}
